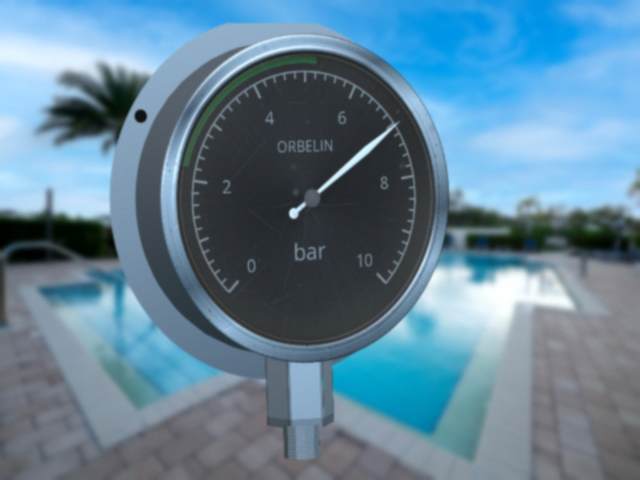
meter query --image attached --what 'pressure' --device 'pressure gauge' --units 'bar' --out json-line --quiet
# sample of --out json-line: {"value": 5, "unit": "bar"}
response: {"value": 7, "unit": "bar"}
